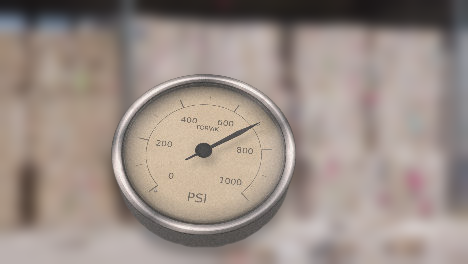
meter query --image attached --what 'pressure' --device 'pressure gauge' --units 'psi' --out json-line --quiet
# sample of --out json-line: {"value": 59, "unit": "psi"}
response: {"value": 700, "unit": "psi"}
